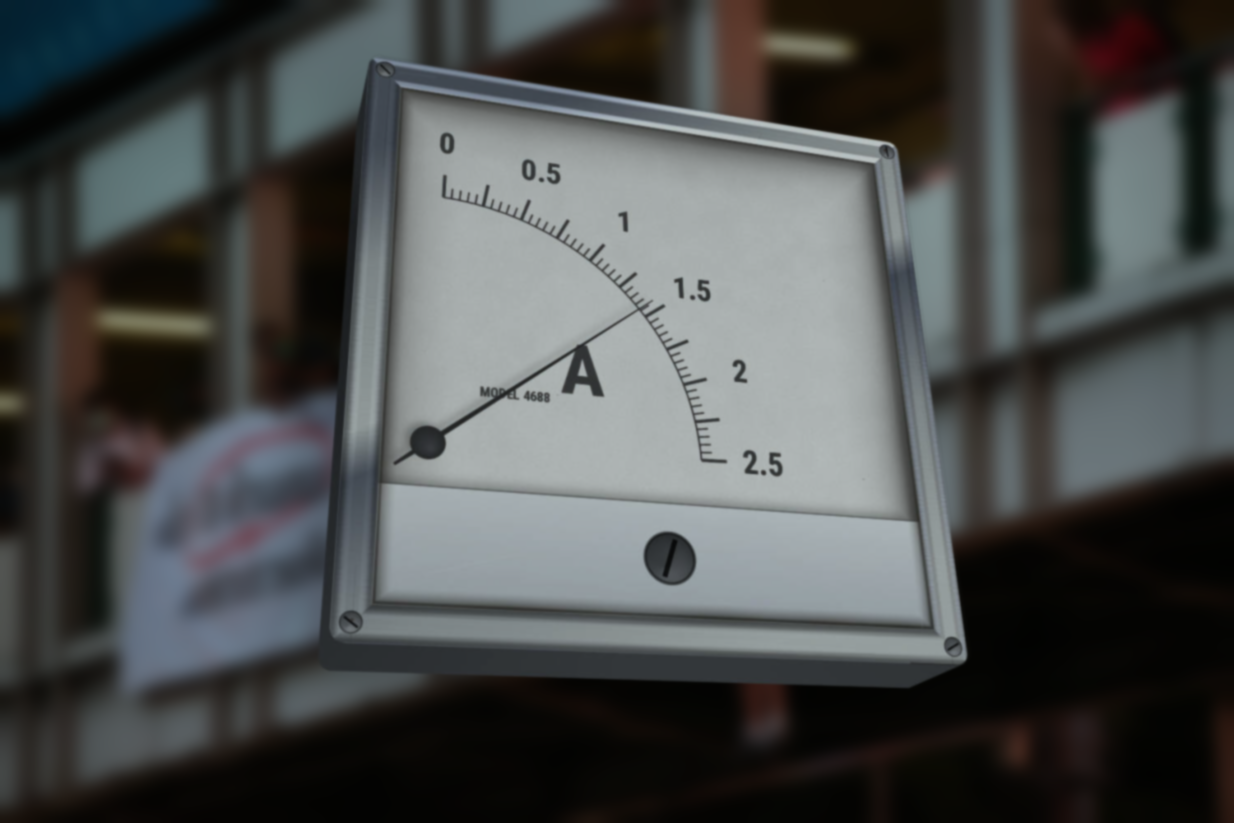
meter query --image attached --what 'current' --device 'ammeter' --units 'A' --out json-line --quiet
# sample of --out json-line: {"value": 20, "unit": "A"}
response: {"value": 1.45, "unit": "A"}
